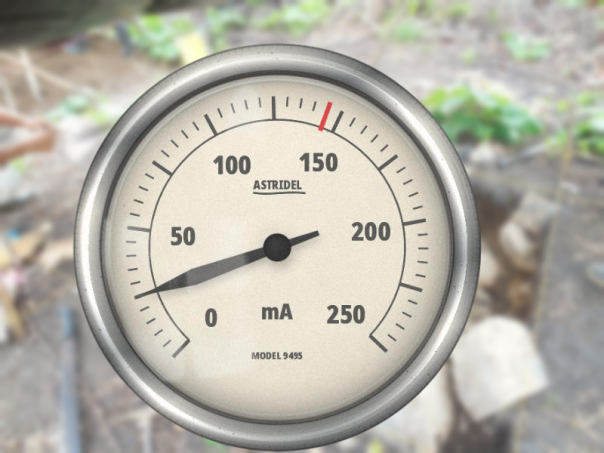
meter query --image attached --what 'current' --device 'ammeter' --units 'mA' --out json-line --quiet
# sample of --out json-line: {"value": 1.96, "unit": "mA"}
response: {"value": 25, "unit": "mA"}
